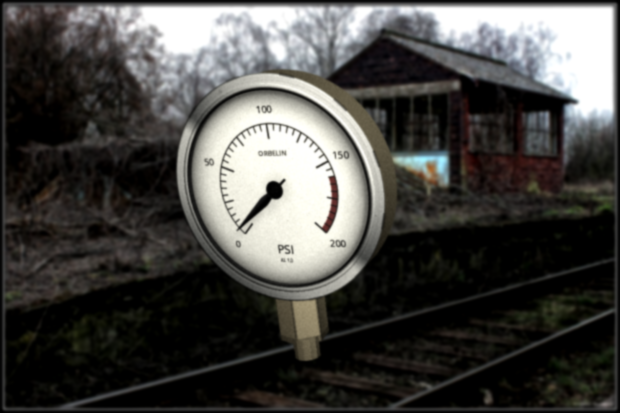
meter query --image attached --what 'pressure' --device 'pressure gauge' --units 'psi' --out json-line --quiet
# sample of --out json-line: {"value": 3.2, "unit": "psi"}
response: {"value": 5, "unit": "psi"}
